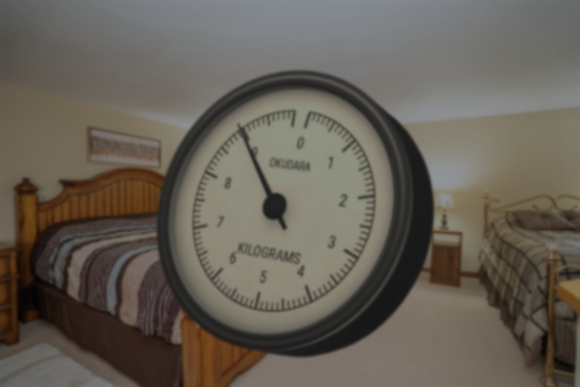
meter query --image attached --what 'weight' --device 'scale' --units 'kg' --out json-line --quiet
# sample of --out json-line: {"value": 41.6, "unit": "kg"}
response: {"value": 9, "unit": "kg"}
